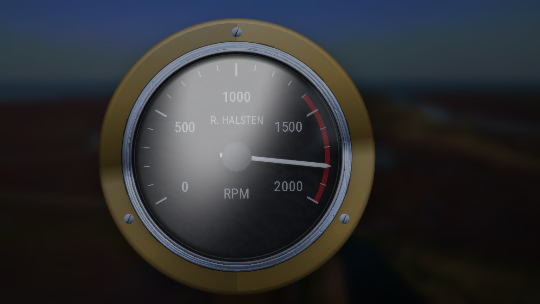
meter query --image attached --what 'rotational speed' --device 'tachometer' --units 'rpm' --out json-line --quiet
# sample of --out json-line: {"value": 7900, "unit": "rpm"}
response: {"value": 1800, "unit": "rpm"}
